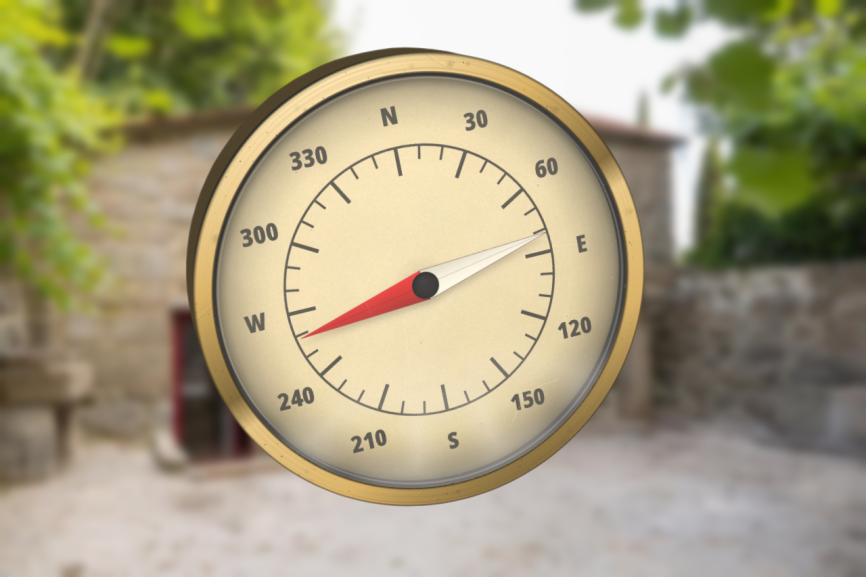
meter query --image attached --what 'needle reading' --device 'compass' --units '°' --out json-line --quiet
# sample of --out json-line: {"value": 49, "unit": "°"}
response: {"value": 260, "unit": "°"}
